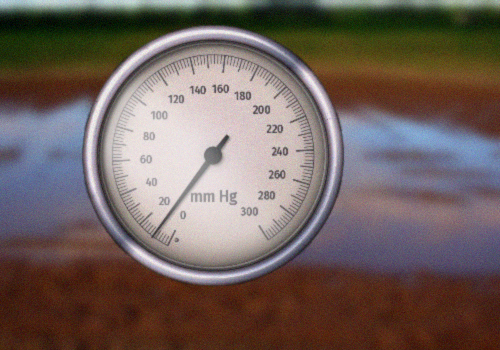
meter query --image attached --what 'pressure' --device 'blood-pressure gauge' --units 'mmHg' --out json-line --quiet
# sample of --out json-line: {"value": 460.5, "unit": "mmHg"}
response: {"value": 10, "unit": "mmHg"}
